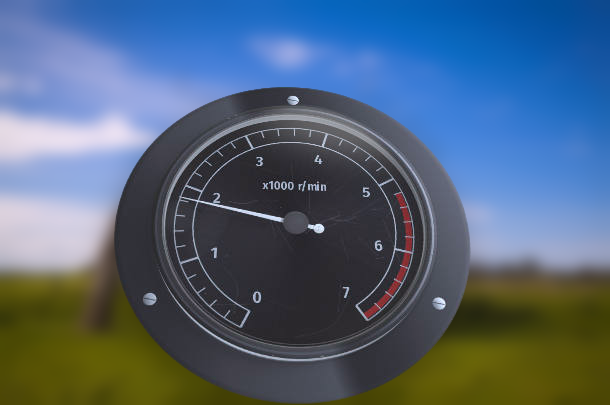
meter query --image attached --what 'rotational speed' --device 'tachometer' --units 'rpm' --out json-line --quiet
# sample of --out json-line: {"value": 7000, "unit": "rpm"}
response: {"value": 1800, "unit": "rpm"}
